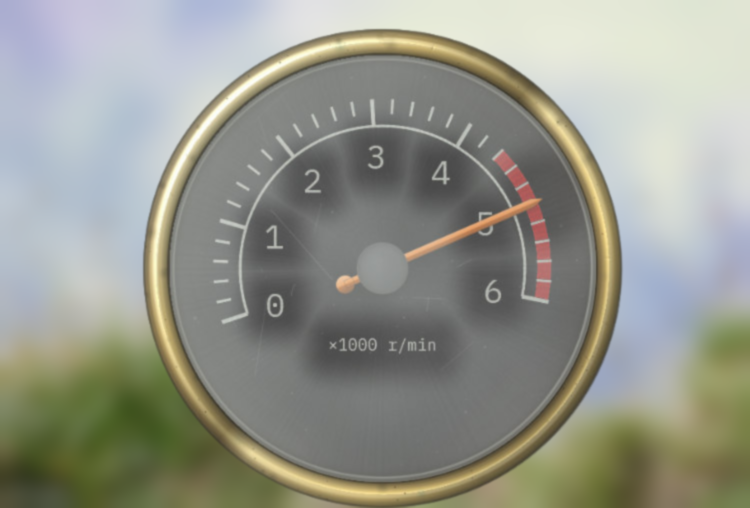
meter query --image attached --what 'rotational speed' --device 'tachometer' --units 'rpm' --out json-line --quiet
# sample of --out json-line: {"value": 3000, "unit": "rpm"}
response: {"value": 5000, "unit": "rpm"}
